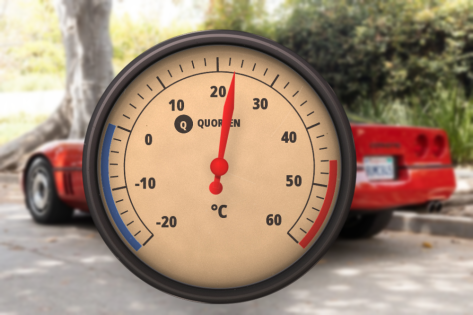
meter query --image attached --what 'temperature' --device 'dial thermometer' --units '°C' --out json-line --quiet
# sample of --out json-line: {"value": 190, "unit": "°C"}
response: {"value": 23, "unit": "°C"}
